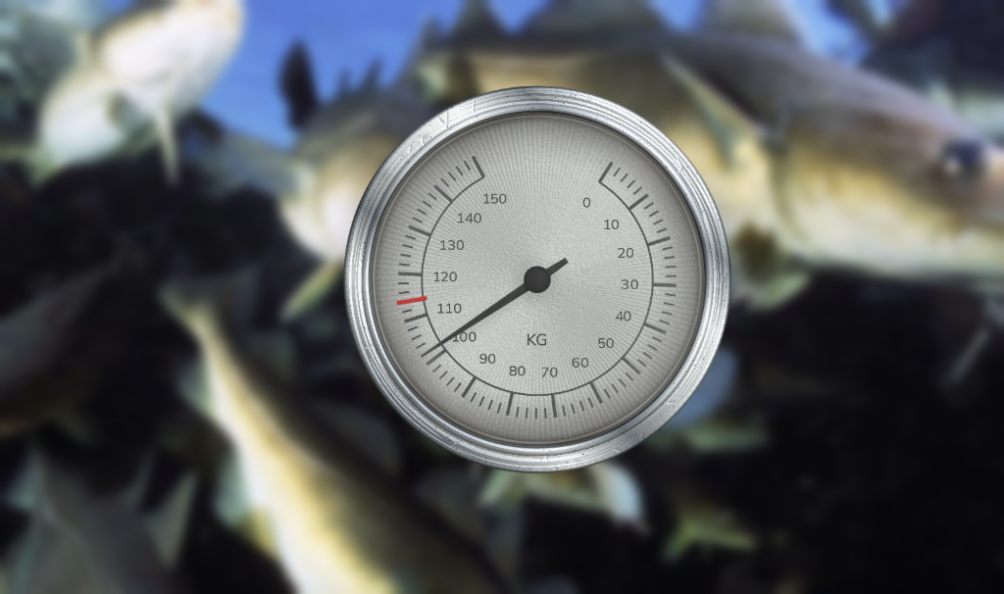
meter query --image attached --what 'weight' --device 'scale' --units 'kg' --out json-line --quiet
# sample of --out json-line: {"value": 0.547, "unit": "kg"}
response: {"value": 102, "unit": "kg"}
